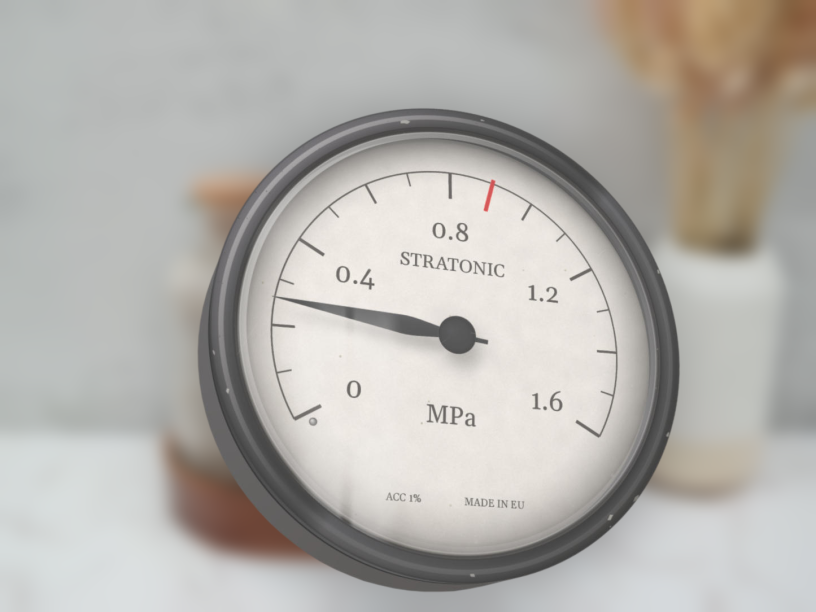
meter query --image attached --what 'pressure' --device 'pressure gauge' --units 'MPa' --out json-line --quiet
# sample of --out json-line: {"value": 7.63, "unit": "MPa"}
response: {"value": 0.25, "unit": "MPa"}
